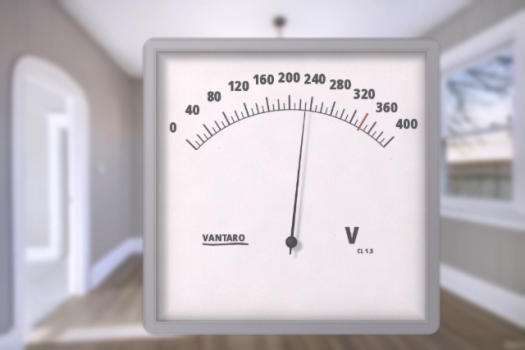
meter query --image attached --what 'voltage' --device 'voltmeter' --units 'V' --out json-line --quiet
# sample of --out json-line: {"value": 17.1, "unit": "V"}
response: {"value": 230, "unit": "V"}
